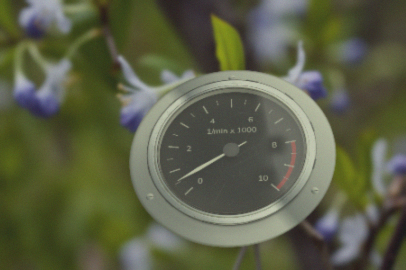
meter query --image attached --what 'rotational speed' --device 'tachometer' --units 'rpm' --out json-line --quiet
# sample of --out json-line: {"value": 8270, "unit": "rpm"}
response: {"value": 500, "unit": "rpm"}
